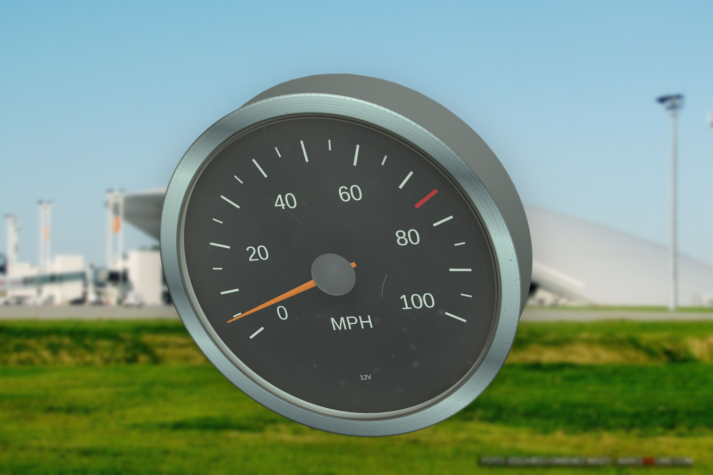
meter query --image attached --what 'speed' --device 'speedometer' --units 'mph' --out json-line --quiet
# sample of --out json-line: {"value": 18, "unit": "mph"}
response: {"value": 5, "unit": "mph"}
